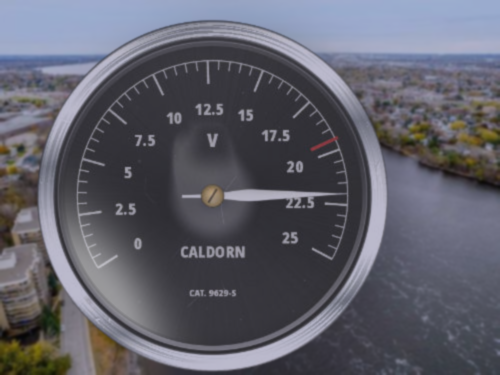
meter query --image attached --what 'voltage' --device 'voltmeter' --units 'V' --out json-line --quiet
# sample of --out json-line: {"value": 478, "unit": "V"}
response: {"value": 22, "unit": "V"}
